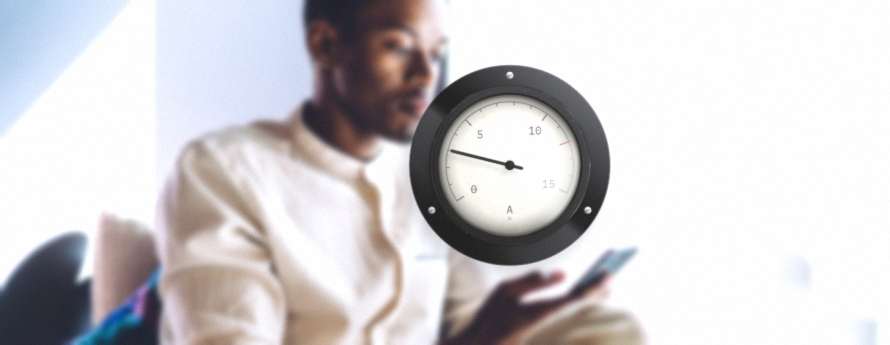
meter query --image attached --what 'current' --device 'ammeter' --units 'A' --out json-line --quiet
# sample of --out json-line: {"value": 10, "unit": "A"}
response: {"value": 3, "unit": "A"}
